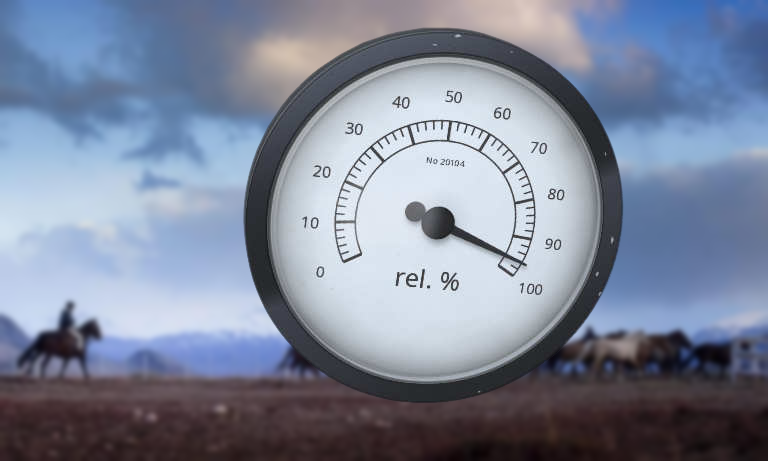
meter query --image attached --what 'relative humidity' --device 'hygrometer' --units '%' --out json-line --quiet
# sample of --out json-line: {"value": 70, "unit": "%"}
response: {"value": 96, "unit": "%"}
